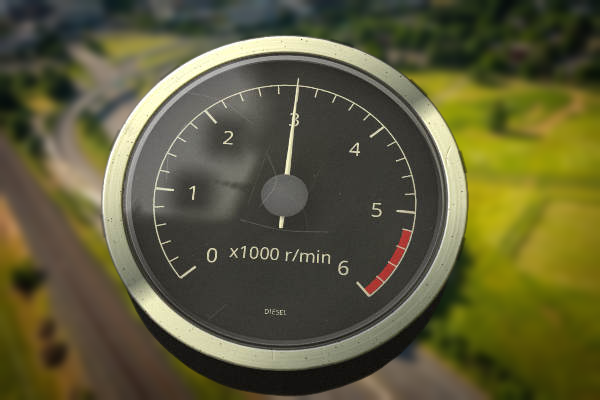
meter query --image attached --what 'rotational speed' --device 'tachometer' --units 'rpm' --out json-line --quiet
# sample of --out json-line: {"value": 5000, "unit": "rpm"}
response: {"value": 3000, "unit": "rpm"}
